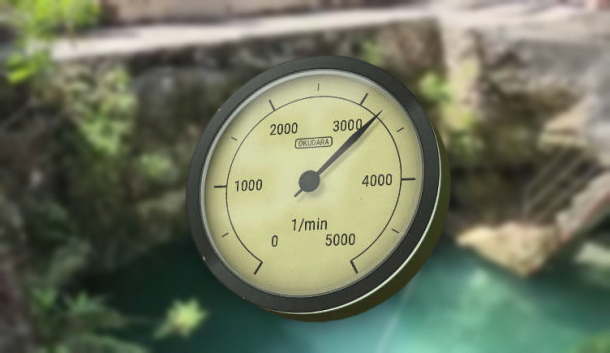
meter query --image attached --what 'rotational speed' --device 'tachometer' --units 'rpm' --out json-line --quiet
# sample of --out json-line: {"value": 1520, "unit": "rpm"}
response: {"value": 3250, "unit": "rpm"}
